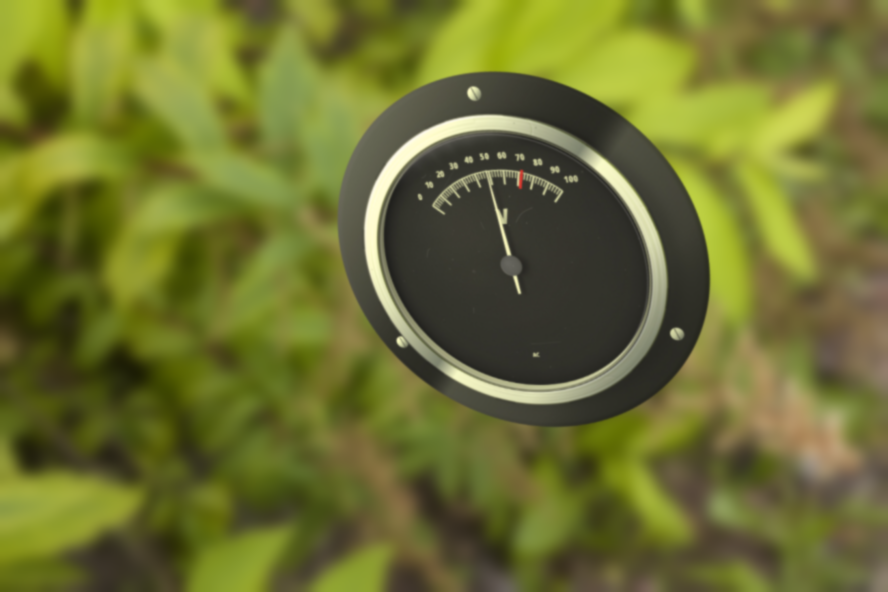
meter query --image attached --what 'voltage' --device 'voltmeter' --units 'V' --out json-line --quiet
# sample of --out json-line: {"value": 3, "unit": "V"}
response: {"value": 50, "unit": "V"}
